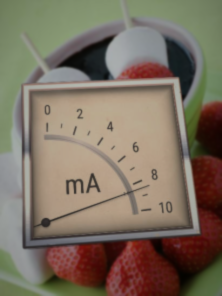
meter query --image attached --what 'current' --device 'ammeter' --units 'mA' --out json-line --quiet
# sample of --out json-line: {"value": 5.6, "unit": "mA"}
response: {"value": 8.5, "unit": "mA"}
